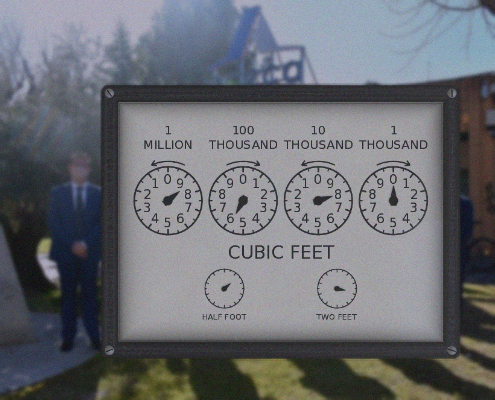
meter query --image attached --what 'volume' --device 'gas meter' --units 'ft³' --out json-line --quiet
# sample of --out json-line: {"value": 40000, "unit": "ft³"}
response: {"value": 858000, "unit": "ft³"}
